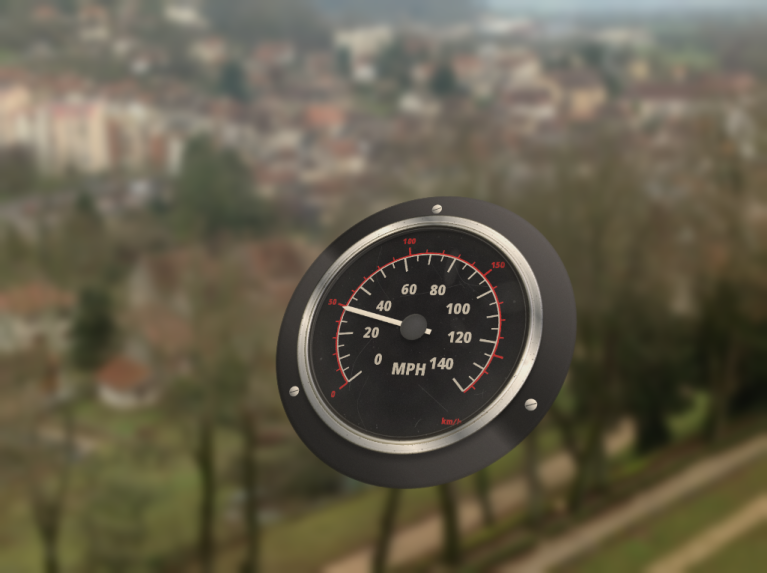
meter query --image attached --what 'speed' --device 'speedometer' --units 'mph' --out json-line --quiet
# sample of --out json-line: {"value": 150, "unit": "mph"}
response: {"value": 30, "unit": "mph"}
